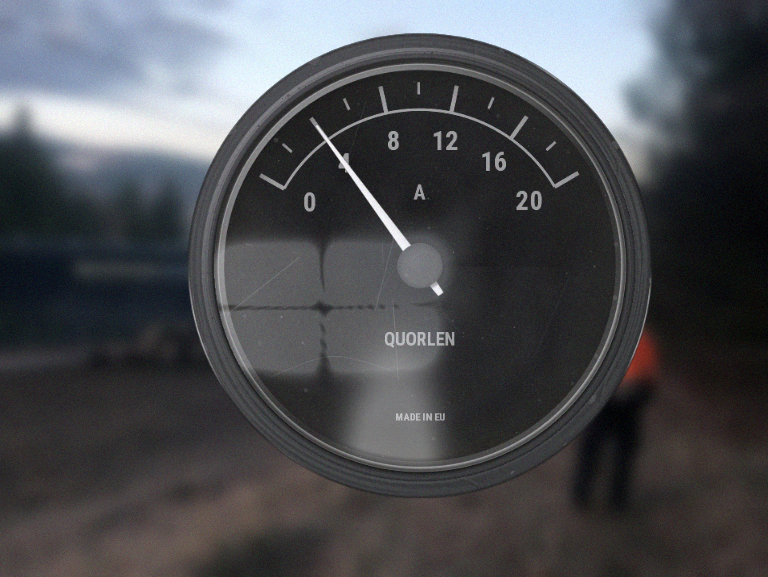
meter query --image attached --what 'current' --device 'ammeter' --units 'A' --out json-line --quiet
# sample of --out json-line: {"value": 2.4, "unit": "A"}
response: {"value": 4, "unit": "A"}
